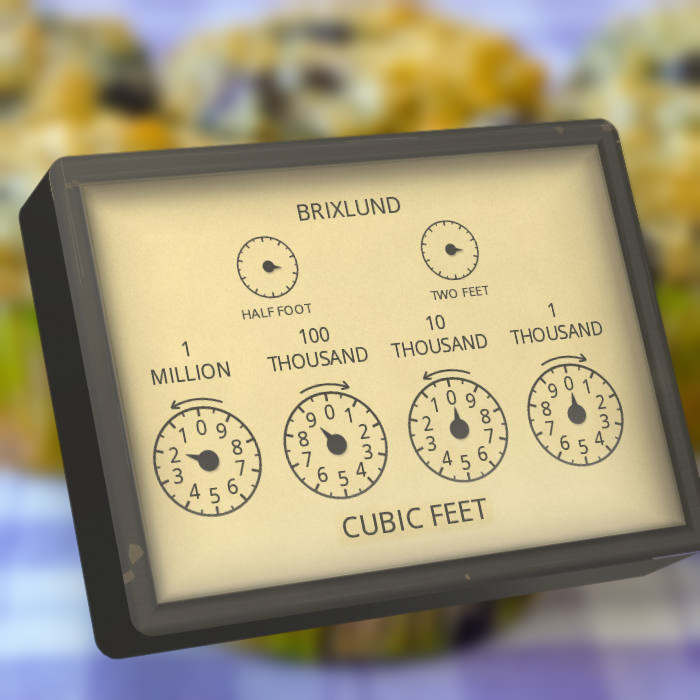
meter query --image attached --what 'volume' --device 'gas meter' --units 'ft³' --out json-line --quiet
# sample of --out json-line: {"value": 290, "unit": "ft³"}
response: {"value": 190000, "unit": "ft³"}
